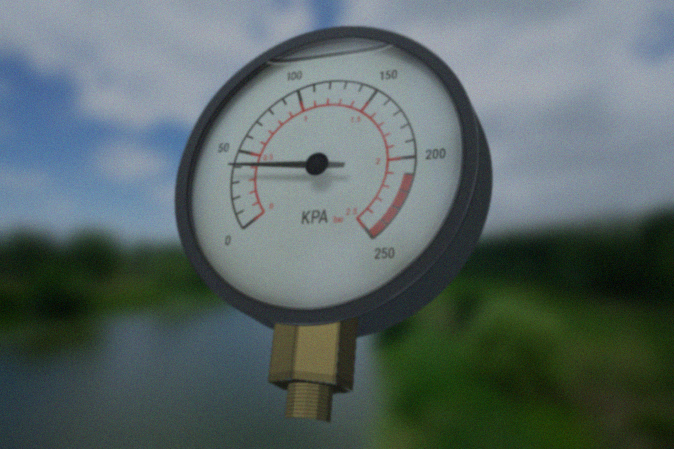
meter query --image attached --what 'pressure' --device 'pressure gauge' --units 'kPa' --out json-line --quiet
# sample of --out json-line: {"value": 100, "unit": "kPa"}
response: {"value": 40, "unit": "kPa"}
